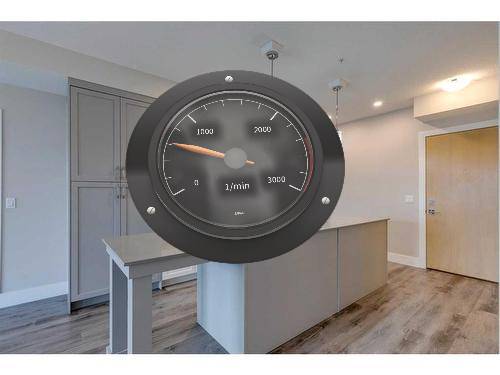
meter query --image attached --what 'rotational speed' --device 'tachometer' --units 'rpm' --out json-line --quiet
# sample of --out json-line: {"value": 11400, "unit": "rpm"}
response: {"value": 600, "unit": "rpm"}
